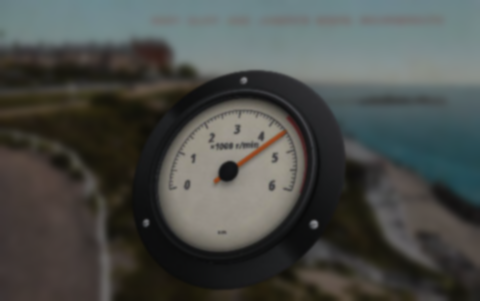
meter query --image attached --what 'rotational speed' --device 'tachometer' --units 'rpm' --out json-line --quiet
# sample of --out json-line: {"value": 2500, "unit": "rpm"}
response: {"value": 4500, "unit": "rpm"}
